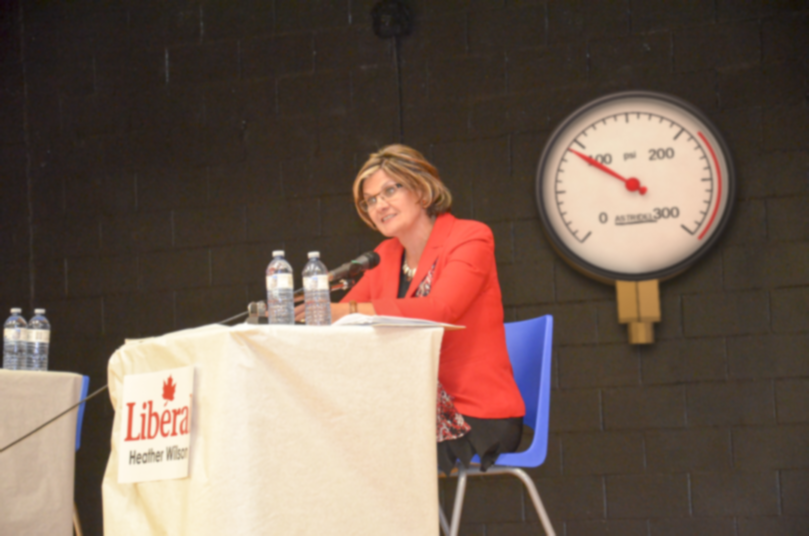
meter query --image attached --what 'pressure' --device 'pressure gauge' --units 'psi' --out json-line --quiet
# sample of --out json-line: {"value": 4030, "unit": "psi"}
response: {"value": 90, "unit": "psi"}
